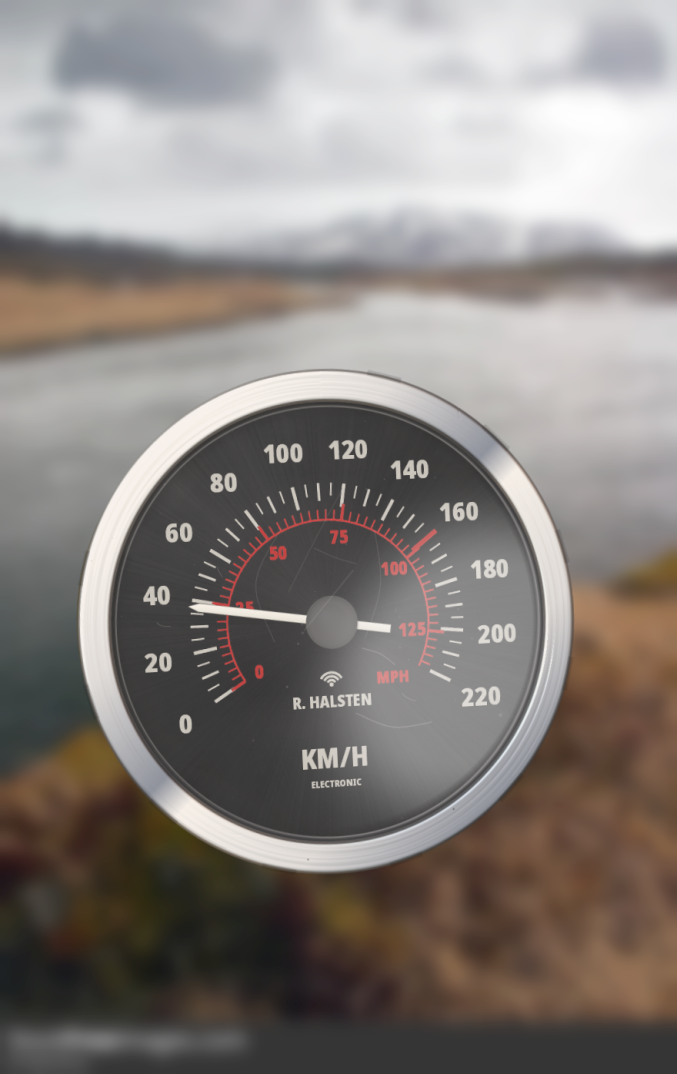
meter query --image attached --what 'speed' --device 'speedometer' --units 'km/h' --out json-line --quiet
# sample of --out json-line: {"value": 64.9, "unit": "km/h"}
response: {"value": 37.5, "unit": "km/h"}
